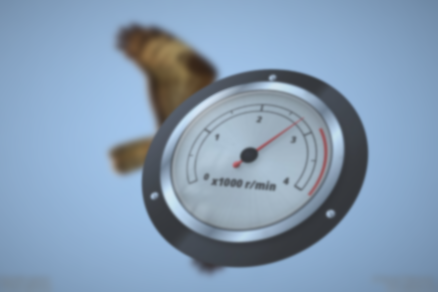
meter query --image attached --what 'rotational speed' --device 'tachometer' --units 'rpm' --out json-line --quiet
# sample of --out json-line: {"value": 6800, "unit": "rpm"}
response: {"value": 2750, "unit": "rpm"}
